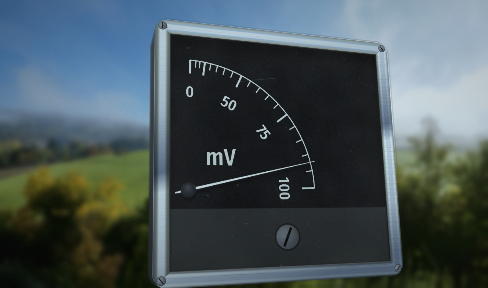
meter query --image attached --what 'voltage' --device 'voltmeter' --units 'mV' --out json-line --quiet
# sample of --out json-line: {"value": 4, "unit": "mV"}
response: {"value": 92.5, "unit": "mV"}
